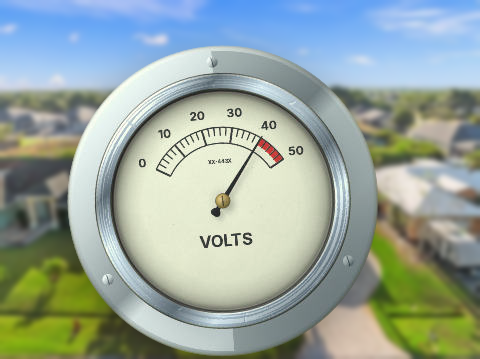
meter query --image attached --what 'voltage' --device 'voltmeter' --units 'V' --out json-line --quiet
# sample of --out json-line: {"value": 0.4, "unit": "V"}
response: {"value": 40, "unit": "V"}
